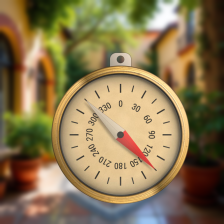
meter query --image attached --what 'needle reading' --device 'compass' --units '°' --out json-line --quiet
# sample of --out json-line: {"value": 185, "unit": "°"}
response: {"value": 135, "unit": "°"}
